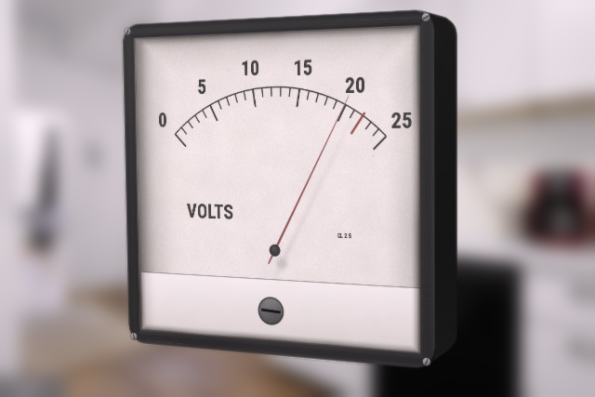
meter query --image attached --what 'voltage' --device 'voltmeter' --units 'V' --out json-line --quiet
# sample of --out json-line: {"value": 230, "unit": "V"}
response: {"value": 20, "unit": "V"}
